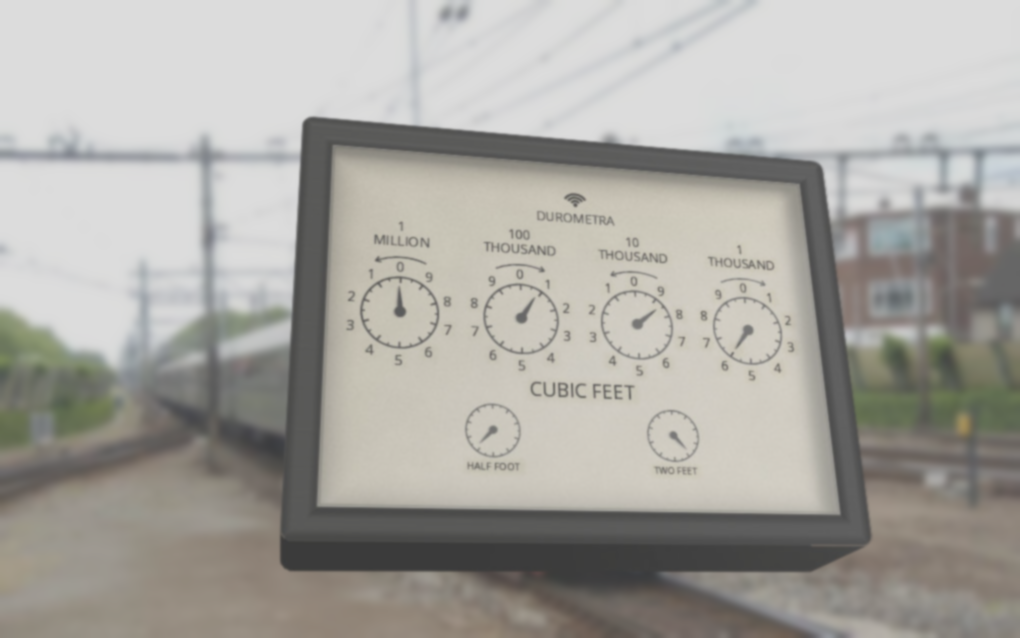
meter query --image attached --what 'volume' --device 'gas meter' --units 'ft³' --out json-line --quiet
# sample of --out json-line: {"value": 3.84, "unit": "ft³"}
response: {"value": 8600, "unit": "ft³"}
